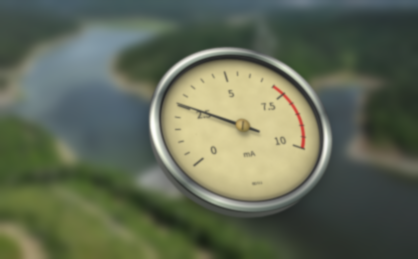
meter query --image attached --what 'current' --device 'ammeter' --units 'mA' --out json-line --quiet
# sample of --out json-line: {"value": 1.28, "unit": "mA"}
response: {"value": 2.5, "unit": "mA"}
